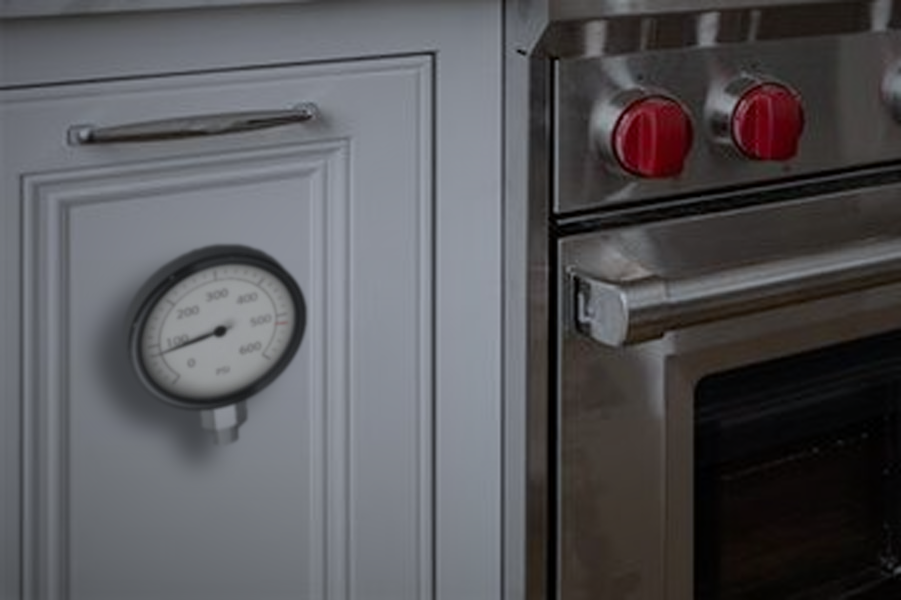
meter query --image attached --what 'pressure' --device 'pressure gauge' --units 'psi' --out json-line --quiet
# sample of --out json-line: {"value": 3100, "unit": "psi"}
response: {"value": 80, "unit": "psi"}
